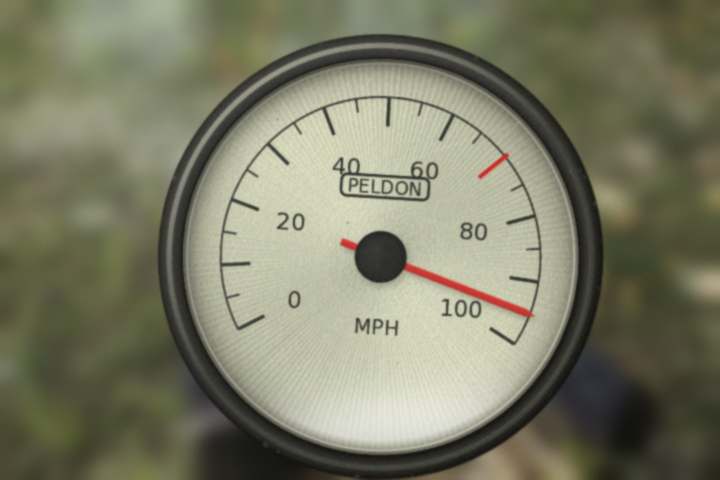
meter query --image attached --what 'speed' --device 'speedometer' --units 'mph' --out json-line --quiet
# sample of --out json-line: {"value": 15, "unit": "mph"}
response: {"value": 95, "unit": "mph"}
